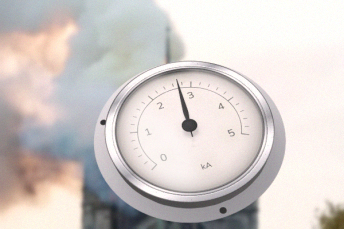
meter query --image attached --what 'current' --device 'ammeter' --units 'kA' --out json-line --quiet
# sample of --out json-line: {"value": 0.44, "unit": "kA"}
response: {"value": 2.7, "unit": "kA"}
